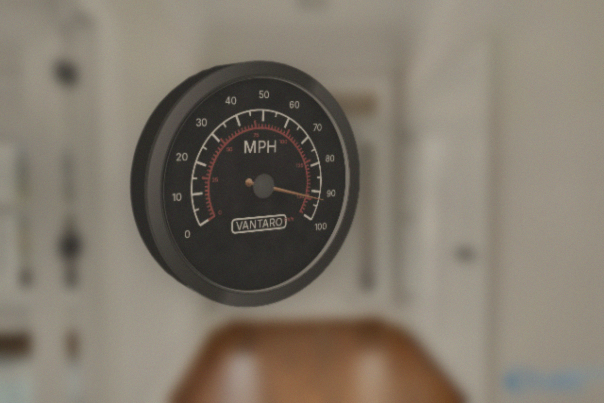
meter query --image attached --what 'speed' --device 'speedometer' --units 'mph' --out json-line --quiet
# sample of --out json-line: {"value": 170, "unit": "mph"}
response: {"value": 92.5, "unit": "mph"}
